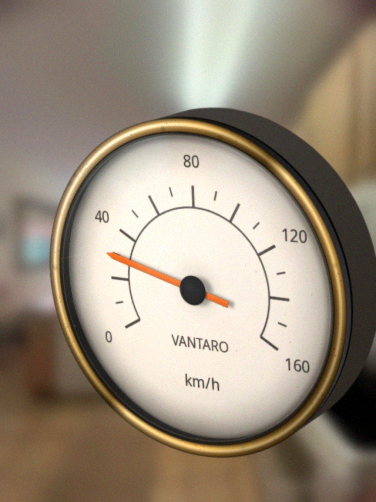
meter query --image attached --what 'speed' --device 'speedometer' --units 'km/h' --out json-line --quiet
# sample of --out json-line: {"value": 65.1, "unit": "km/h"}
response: {"value": 30, "unit": "km/h"}
